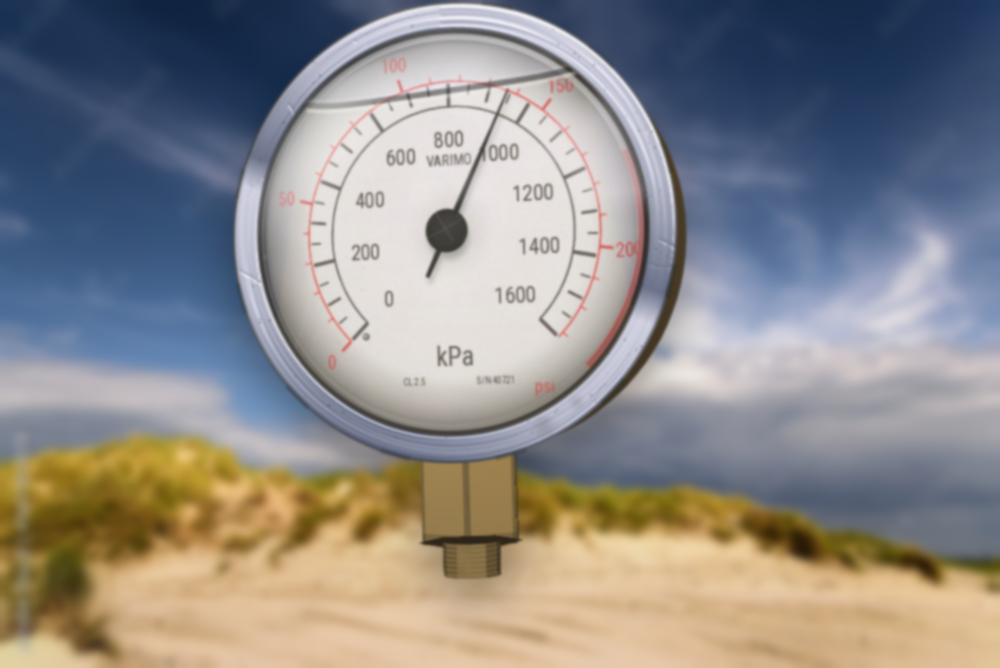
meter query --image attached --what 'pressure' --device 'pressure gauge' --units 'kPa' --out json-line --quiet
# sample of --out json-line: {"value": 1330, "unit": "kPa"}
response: {"value": 950, "unit": "kPa"}
